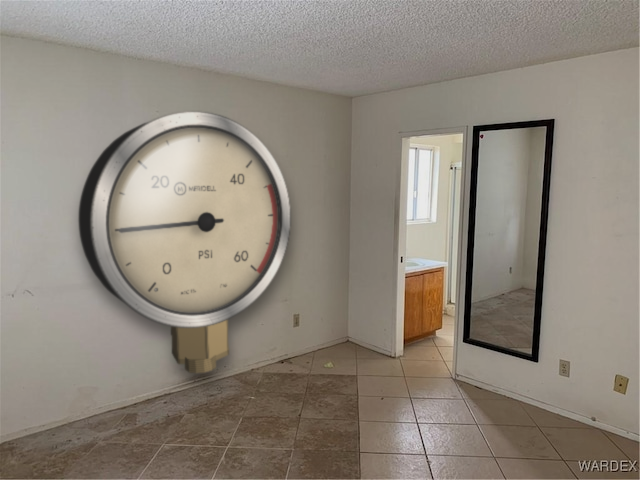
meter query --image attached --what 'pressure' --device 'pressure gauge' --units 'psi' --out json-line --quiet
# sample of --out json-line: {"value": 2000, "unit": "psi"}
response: {"value": 10, "unit": "psi"}
